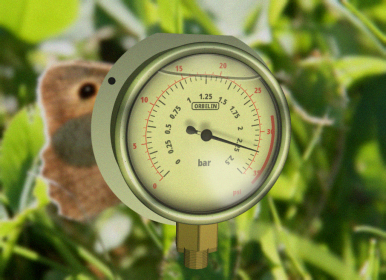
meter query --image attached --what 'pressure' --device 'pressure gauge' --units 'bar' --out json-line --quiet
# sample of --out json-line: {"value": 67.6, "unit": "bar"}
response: {"value": 2.25, "unit": "bar"}
